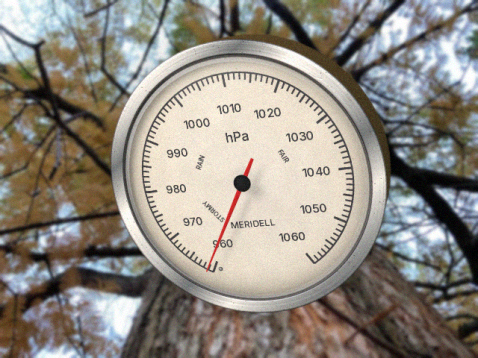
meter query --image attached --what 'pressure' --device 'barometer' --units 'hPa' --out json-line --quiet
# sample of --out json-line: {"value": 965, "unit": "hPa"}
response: {"value": 961, "unit": "hPa"}
